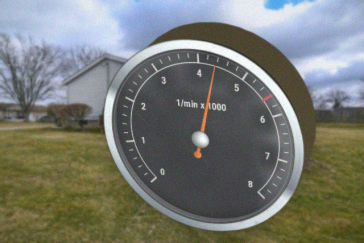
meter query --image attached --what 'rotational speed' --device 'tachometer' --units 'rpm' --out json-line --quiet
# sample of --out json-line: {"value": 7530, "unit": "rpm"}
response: {"value": 4400, "unit": "rpm"}
